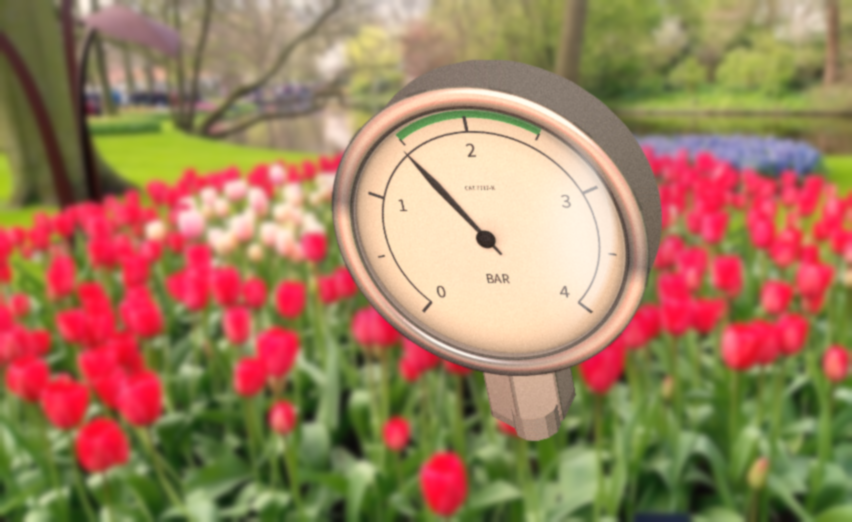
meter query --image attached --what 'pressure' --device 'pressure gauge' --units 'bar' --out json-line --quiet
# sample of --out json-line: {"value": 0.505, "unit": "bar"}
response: {"value": 1.5, "unit": "bar"}
